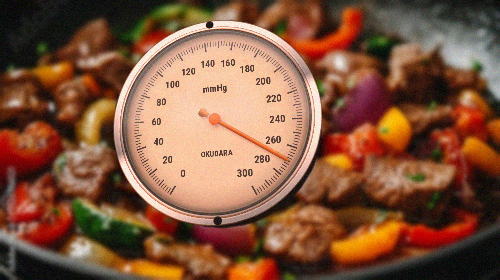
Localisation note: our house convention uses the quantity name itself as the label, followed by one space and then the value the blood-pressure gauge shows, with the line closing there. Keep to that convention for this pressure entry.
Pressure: 270 mmHg
